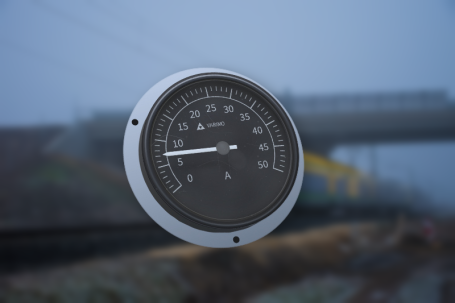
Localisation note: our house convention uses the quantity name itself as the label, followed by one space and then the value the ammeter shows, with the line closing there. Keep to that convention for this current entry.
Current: 7 A
